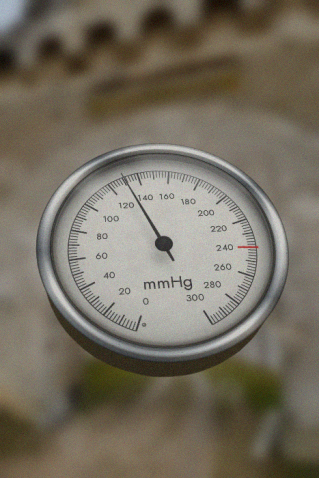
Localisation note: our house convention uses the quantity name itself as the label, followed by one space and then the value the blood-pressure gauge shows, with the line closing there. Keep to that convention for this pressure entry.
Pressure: 130 mmHg
